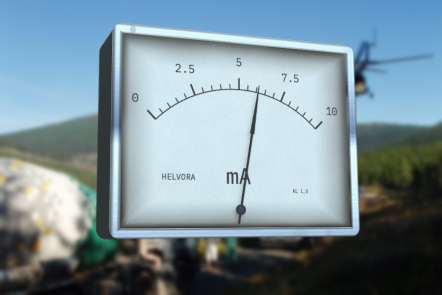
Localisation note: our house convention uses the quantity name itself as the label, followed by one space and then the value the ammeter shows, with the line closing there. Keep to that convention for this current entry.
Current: 6 mA
